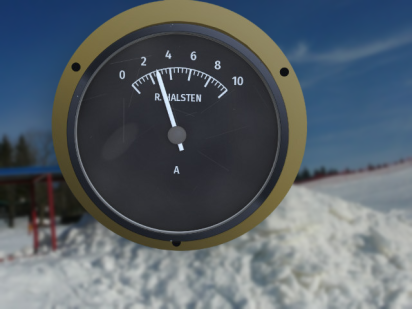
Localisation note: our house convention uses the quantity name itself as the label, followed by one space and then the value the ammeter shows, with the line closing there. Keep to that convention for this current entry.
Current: 2.8 A
